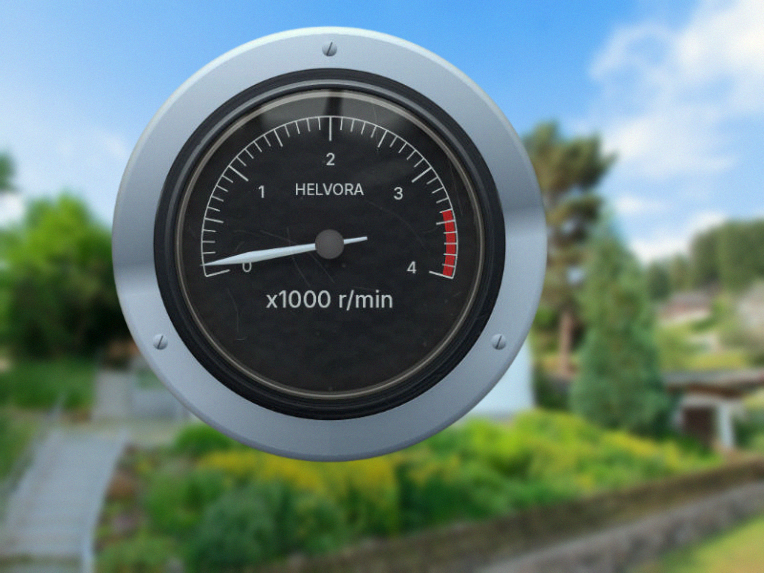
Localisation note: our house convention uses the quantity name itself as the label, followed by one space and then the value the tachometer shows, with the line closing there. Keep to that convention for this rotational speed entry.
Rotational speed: 100 rpm
